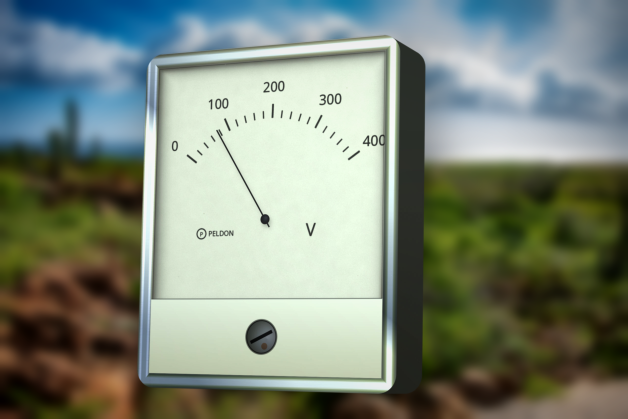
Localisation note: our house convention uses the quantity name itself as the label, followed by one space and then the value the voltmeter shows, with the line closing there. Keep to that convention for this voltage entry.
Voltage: 80 V
